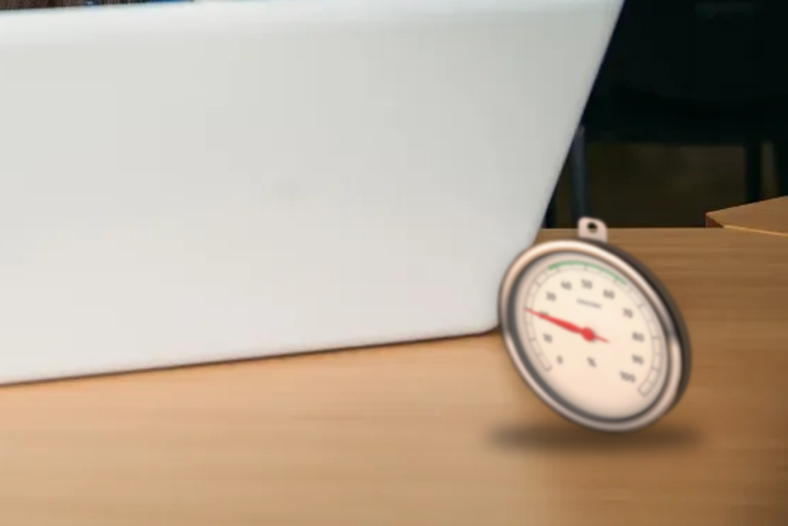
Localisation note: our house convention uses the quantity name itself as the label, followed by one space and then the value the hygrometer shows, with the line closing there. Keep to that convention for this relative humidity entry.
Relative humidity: 20 %
